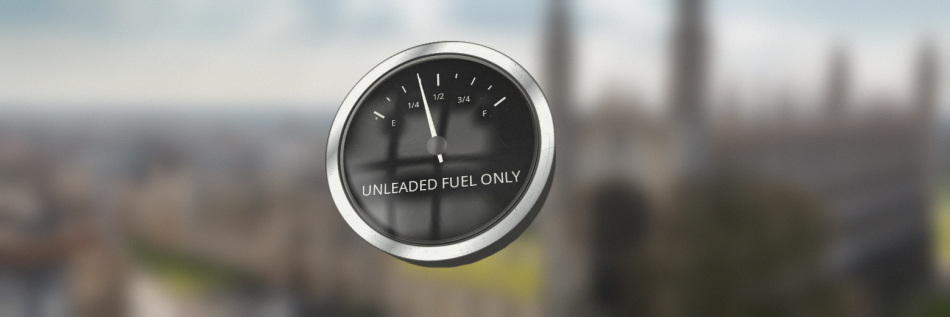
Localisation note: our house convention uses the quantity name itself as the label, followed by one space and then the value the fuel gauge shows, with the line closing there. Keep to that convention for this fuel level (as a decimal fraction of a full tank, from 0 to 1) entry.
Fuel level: 0.375
